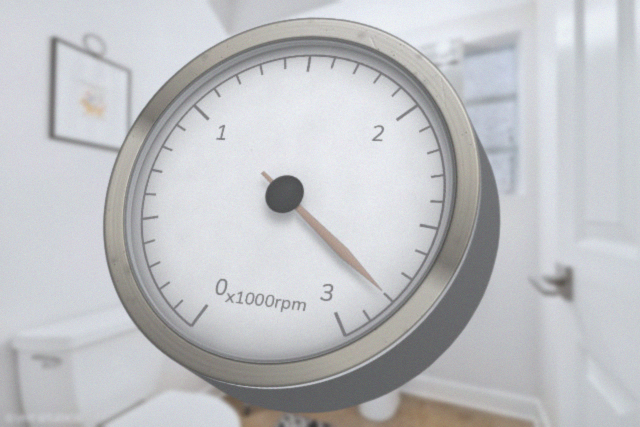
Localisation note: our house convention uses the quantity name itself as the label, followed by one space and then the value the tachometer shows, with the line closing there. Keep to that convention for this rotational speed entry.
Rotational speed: 2800 rpm
